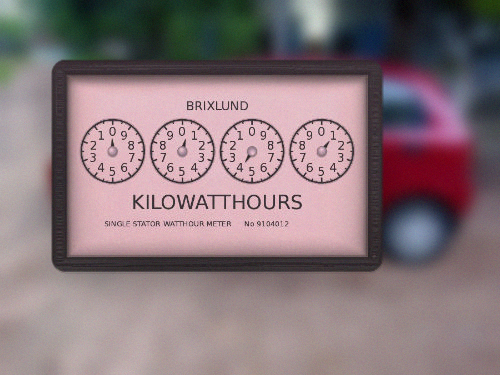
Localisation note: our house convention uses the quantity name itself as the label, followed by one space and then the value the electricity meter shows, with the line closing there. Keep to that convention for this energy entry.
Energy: 41 kWh
